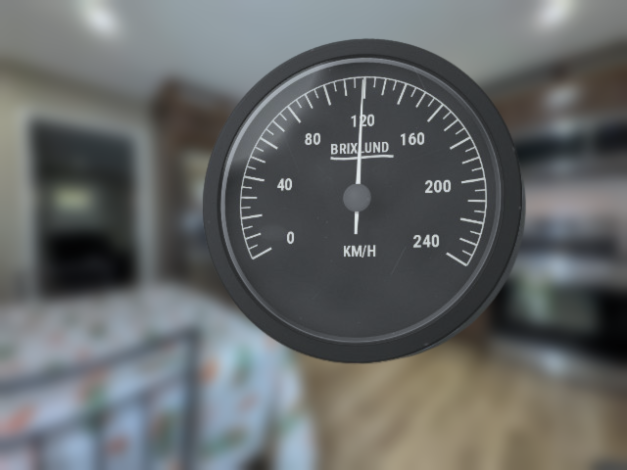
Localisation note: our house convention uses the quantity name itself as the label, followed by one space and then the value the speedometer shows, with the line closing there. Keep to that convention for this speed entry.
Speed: 120 km/h
